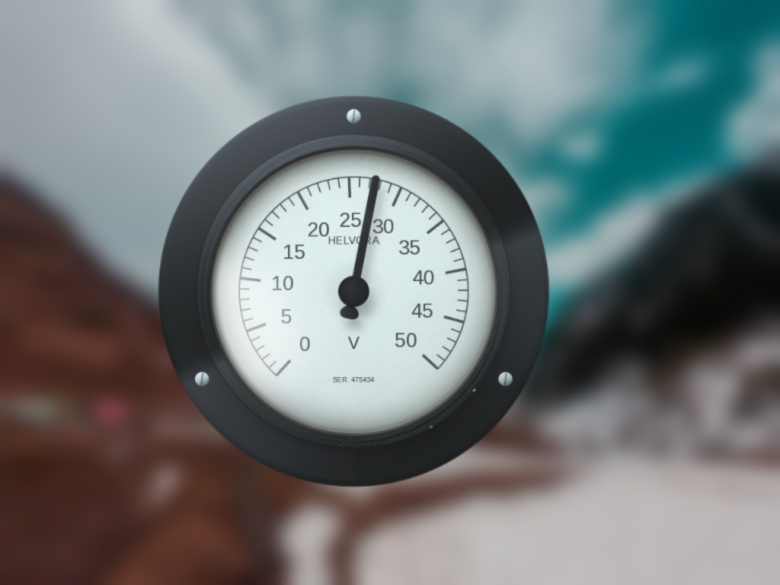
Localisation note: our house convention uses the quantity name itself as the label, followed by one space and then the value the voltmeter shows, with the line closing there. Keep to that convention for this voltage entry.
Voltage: 27.5 V
